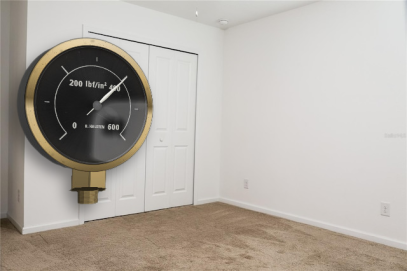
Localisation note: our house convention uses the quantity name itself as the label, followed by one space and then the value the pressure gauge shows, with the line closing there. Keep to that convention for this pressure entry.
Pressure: 400 psi
